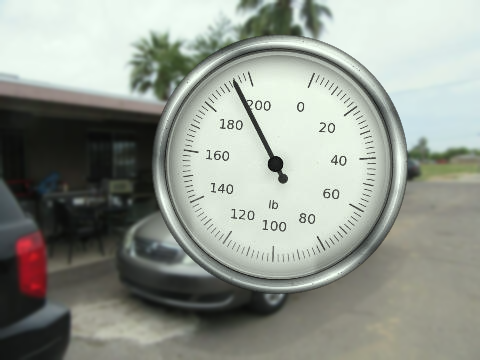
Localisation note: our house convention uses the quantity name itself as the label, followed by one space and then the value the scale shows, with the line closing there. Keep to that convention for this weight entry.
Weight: 194 lb
